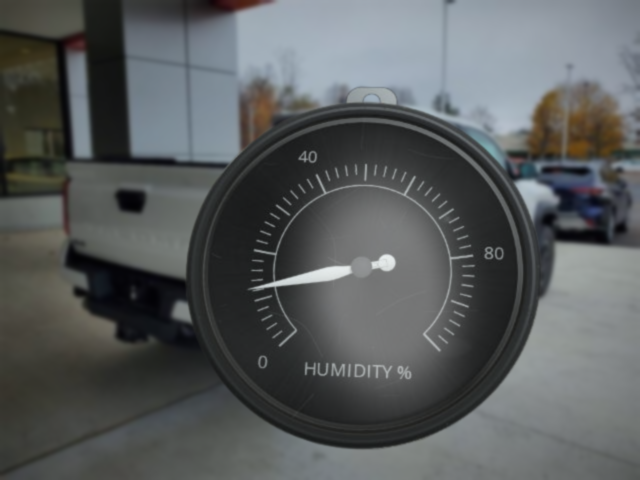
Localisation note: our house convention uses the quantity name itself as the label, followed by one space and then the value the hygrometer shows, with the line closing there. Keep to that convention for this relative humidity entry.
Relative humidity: 12 %
